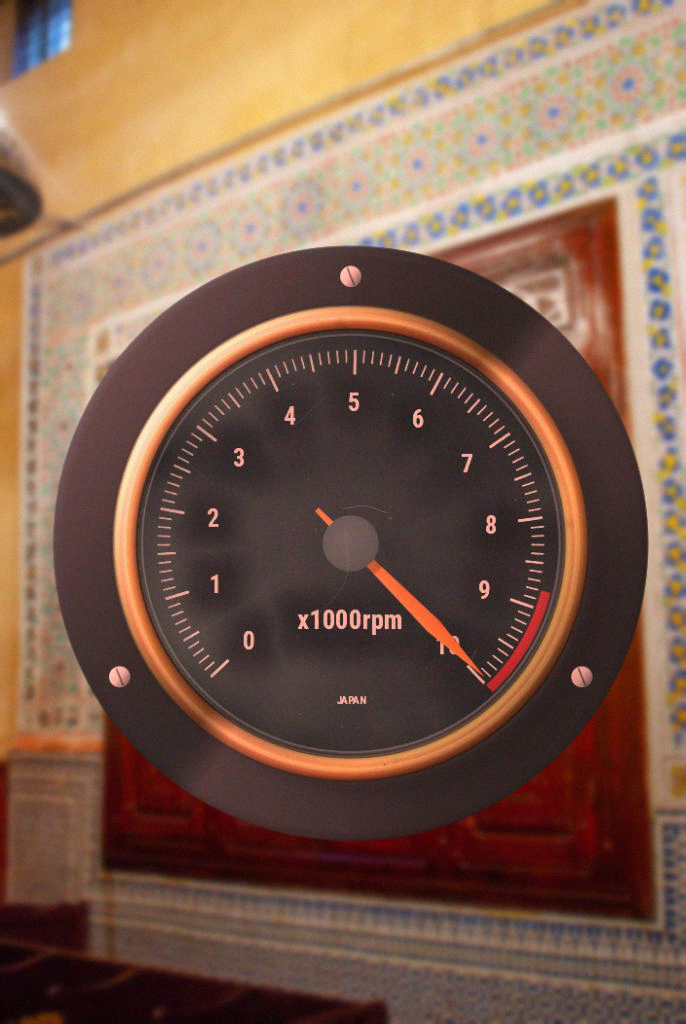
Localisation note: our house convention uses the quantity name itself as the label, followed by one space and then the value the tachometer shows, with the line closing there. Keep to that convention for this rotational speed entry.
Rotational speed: 9950 rpm
